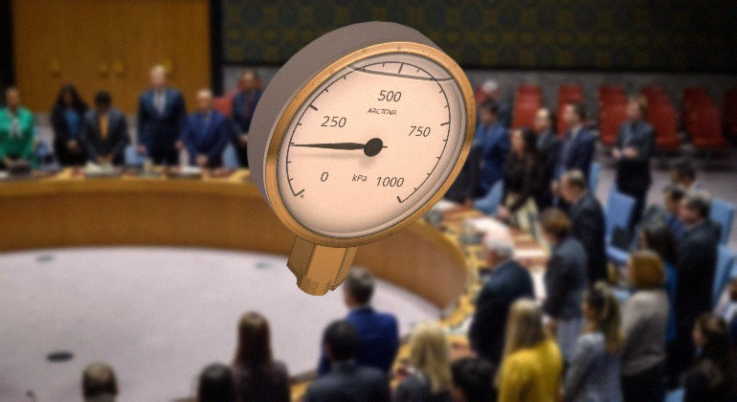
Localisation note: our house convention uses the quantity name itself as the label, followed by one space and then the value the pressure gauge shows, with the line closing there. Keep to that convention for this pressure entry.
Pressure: 150 kPa
